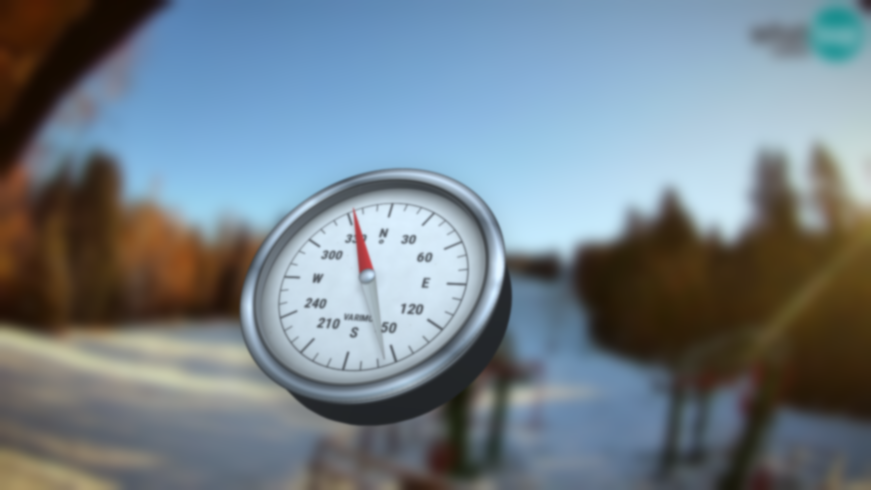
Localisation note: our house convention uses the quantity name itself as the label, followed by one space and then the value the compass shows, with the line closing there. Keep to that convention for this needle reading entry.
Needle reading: 335 °
